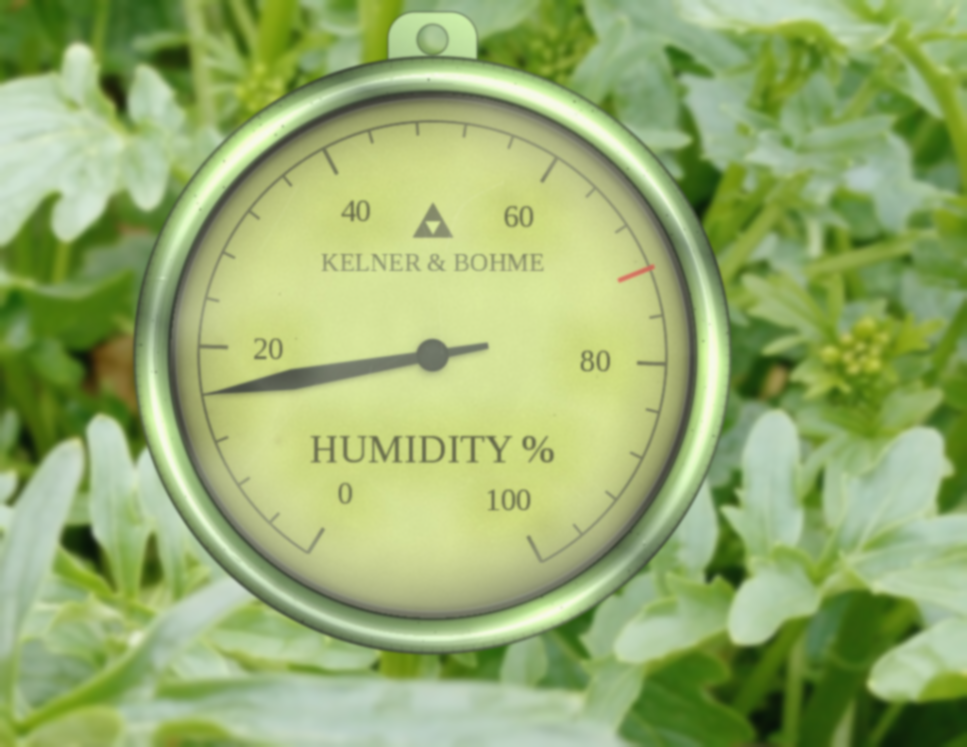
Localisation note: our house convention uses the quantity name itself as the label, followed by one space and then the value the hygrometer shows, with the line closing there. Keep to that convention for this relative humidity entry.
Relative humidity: 16 %
